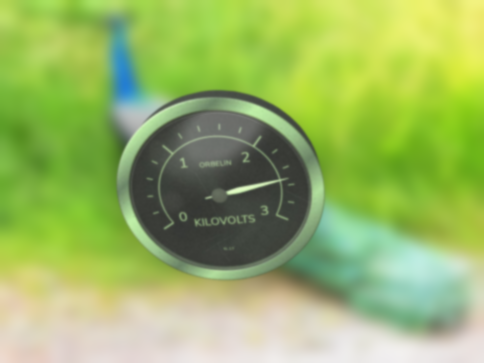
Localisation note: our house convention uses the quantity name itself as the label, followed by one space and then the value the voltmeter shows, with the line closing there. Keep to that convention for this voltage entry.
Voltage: 2.5 kV
